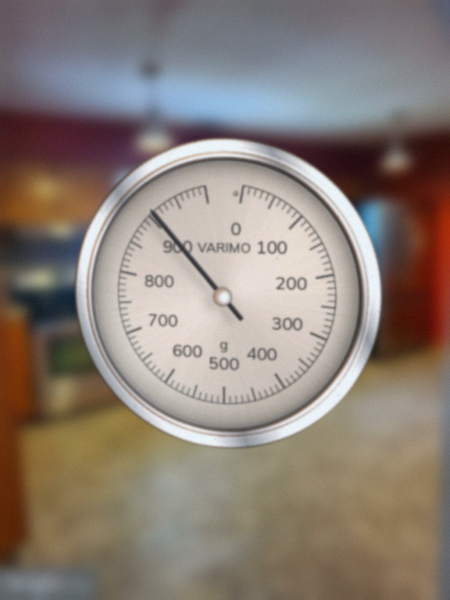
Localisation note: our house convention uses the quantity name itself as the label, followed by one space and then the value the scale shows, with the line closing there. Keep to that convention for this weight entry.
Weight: 910 g
